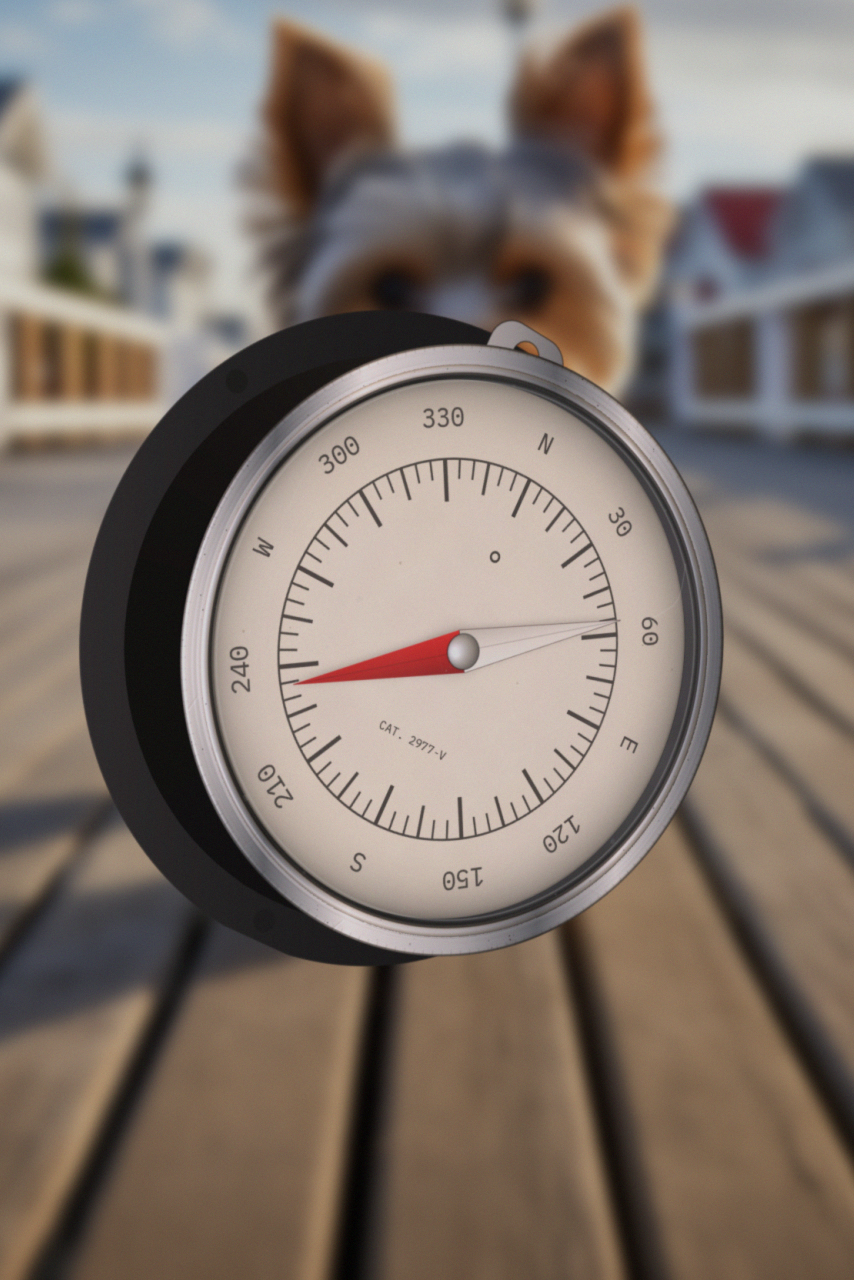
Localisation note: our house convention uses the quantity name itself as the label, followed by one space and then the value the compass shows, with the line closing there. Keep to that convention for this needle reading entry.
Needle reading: 235 °
